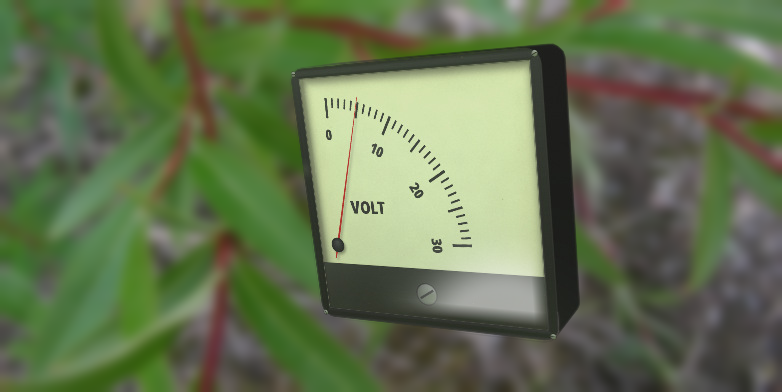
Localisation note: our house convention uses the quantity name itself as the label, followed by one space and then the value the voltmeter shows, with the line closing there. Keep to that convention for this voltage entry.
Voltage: 5 V
